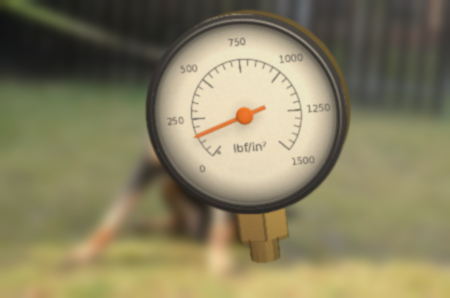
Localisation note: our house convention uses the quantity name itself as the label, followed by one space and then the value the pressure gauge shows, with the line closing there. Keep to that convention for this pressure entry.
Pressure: 150 psi
